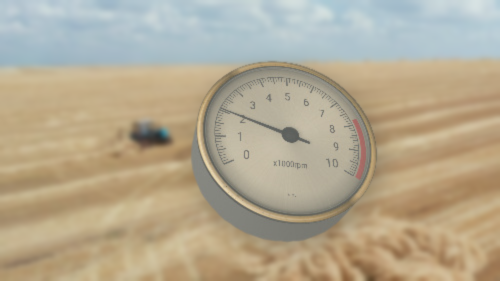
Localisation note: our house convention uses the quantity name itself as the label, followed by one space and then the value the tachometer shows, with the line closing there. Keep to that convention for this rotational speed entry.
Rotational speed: 2000 rpm
